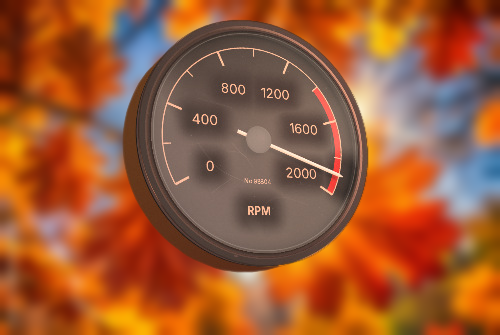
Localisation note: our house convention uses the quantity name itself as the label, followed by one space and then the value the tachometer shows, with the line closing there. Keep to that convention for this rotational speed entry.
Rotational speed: 1900 rpm
